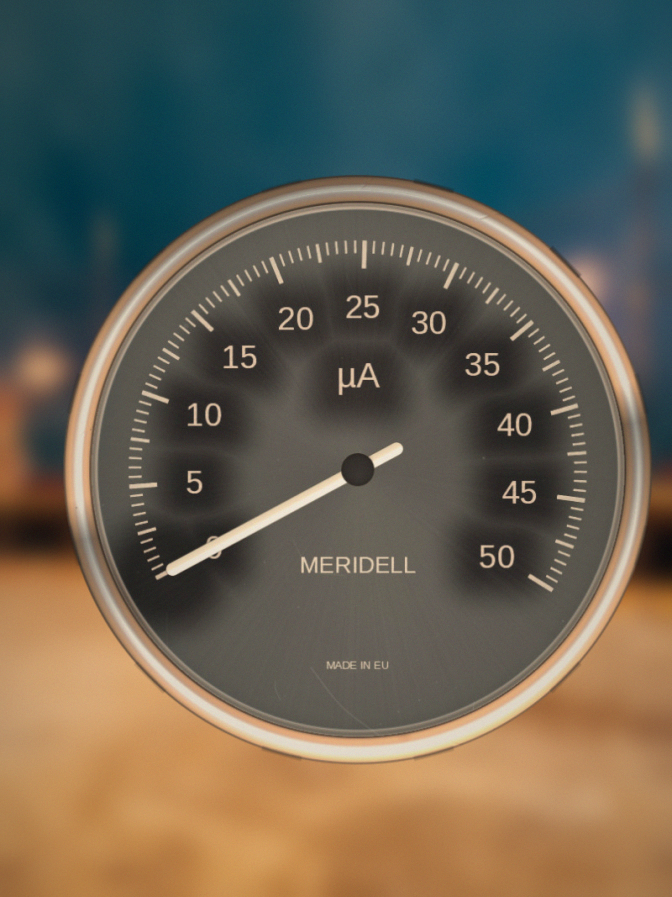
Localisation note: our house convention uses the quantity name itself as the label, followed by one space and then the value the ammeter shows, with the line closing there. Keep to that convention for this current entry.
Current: 0 µA
